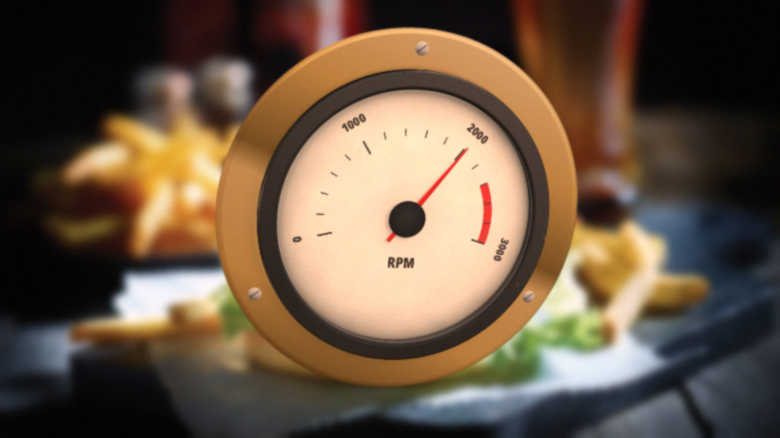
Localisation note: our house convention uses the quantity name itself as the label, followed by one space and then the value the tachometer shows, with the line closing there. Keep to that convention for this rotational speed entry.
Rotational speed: 2000 rpm
